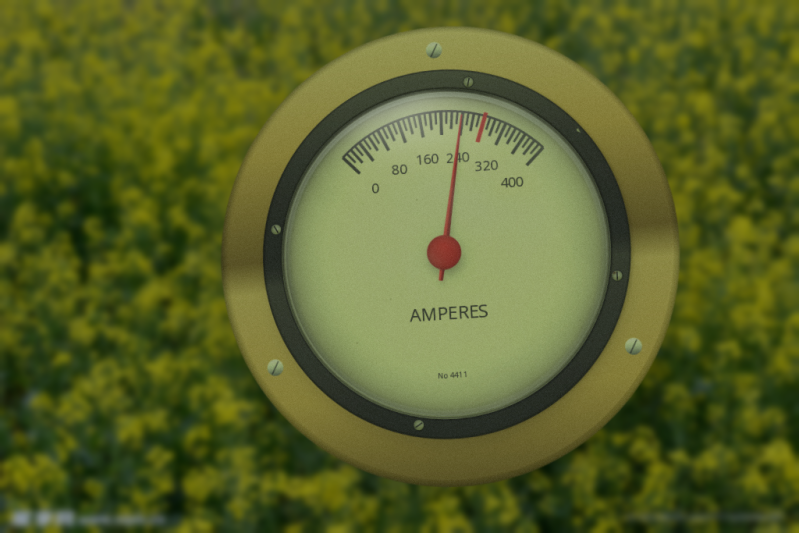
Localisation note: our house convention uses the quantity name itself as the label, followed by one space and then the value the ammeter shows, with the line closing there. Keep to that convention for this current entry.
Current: 240 A
